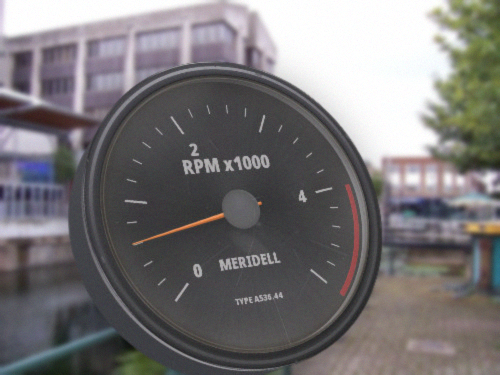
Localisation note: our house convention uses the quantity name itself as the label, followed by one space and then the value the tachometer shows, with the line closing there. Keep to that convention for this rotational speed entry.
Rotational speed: 600 rpm
